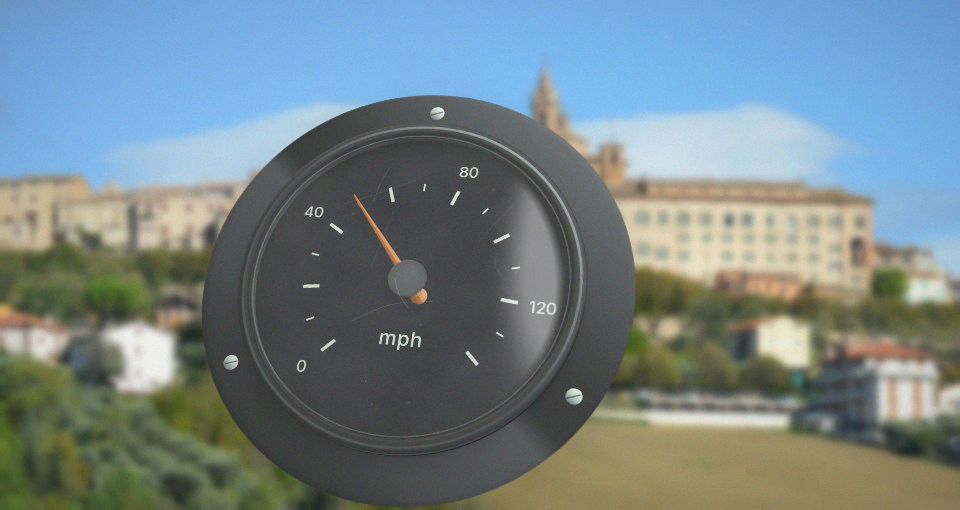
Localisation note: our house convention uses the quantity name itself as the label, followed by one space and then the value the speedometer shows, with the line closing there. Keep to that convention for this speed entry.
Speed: 50 mph
